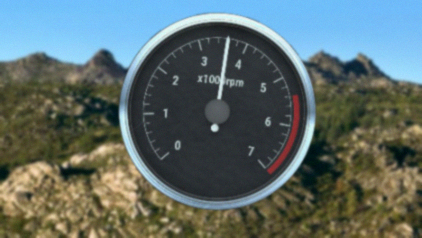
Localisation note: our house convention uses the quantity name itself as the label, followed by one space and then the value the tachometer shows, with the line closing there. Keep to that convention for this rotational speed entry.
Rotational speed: 3600 rpm
